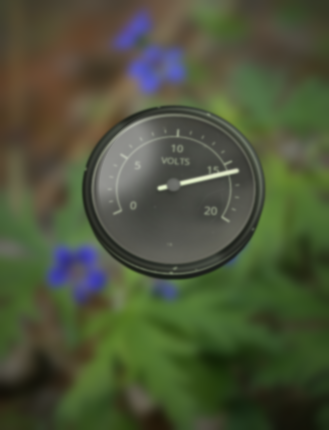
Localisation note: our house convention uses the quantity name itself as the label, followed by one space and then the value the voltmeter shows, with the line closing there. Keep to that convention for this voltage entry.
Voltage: 16 V
